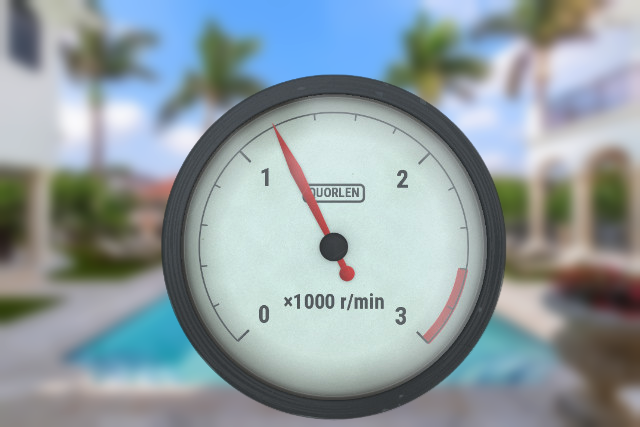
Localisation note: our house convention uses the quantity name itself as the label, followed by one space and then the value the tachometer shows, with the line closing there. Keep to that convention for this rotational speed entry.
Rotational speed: 1200 rpm
